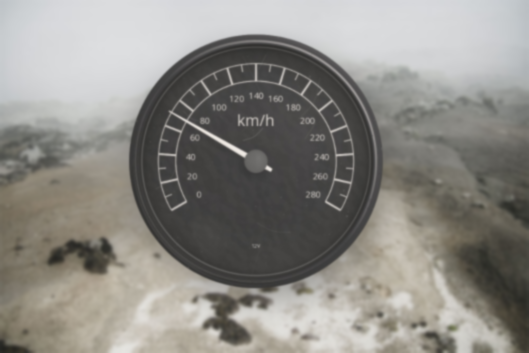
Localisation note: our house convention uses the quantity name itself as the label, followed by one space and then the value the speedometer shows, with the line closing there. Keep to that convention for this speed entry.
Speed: 70 km/h
